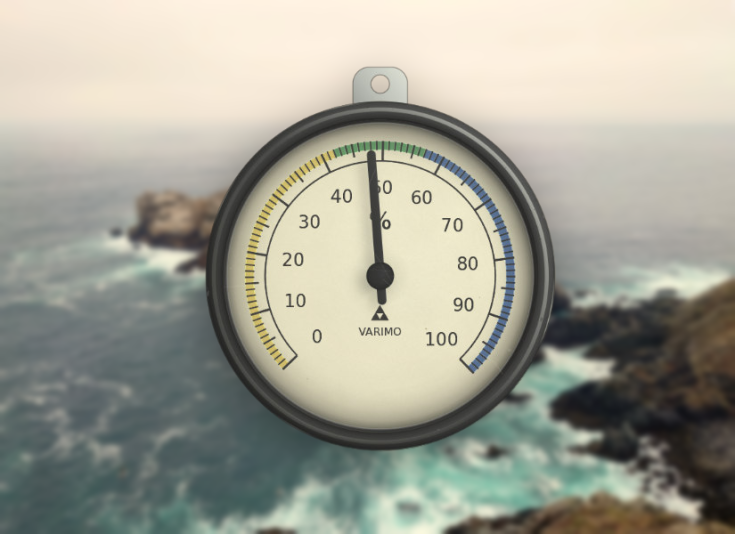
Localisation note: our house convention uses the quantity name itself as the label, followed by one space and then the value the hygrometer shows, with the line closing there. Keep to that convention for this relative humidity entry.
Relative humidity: 48 %
